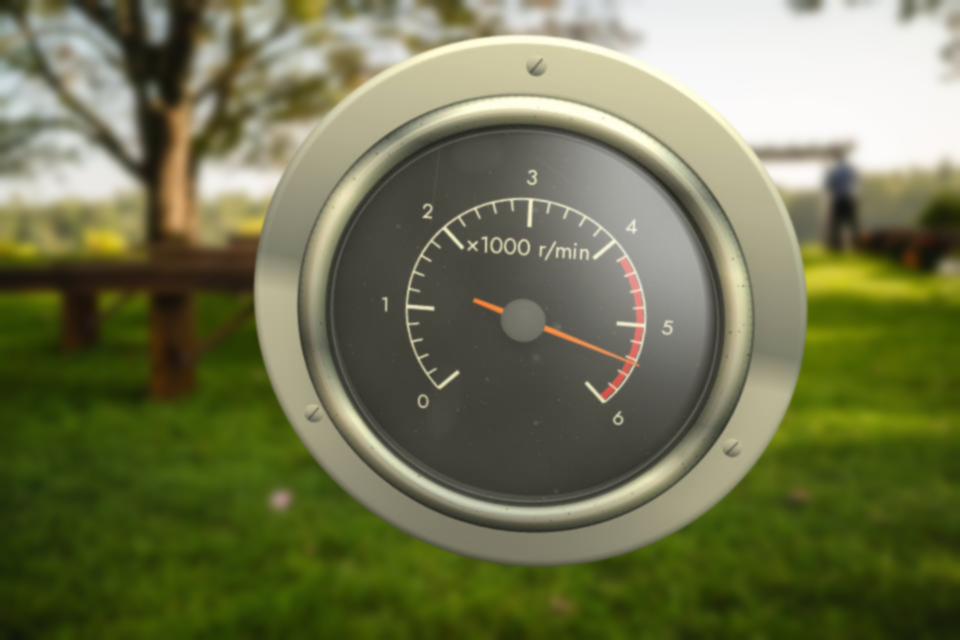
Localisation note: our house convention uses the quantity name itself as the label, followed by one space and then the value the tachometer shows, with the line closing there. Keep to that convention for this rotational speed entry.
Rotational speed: 5400 rpm
